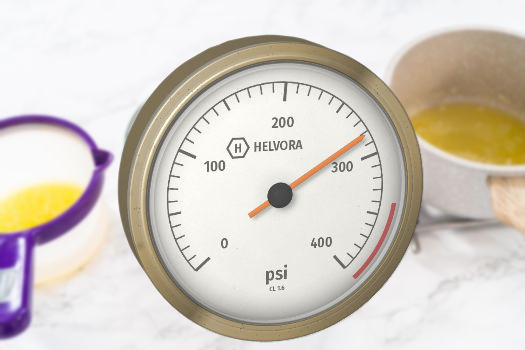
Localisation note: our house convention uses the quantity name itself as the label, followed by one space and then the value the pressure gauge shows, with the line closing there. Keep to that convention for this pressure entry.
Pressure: 280 psi
